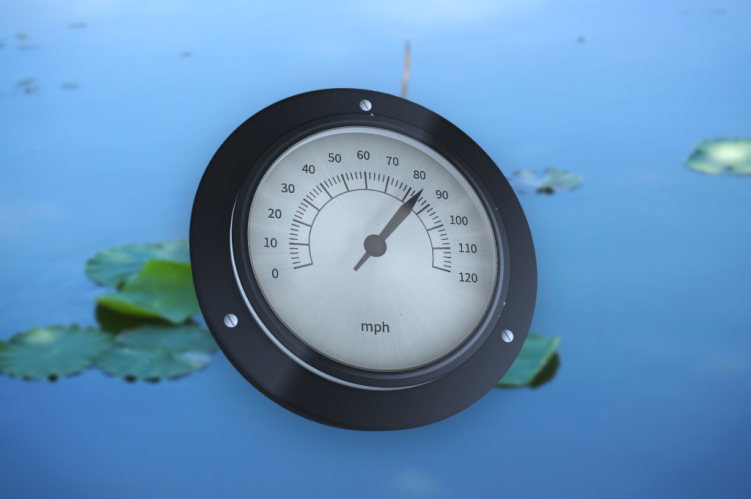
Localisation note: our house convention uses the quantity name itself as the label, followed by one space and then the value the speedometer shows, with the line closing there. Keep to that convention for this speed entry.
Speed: 84 mph
